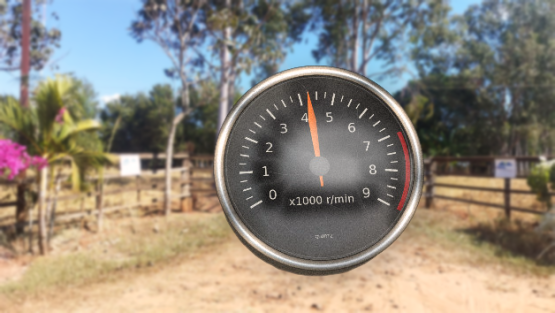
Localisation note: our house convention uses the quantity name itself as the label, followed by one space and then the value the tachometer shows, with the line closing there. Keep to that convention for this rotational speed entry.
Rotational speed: 4250 rpm
